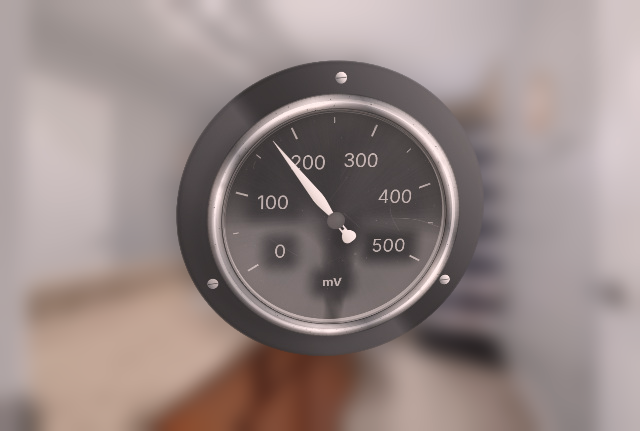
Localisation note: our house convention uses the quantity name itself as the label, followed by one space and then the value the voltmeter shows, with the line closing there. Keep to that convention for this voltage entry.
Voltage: 175 mV
